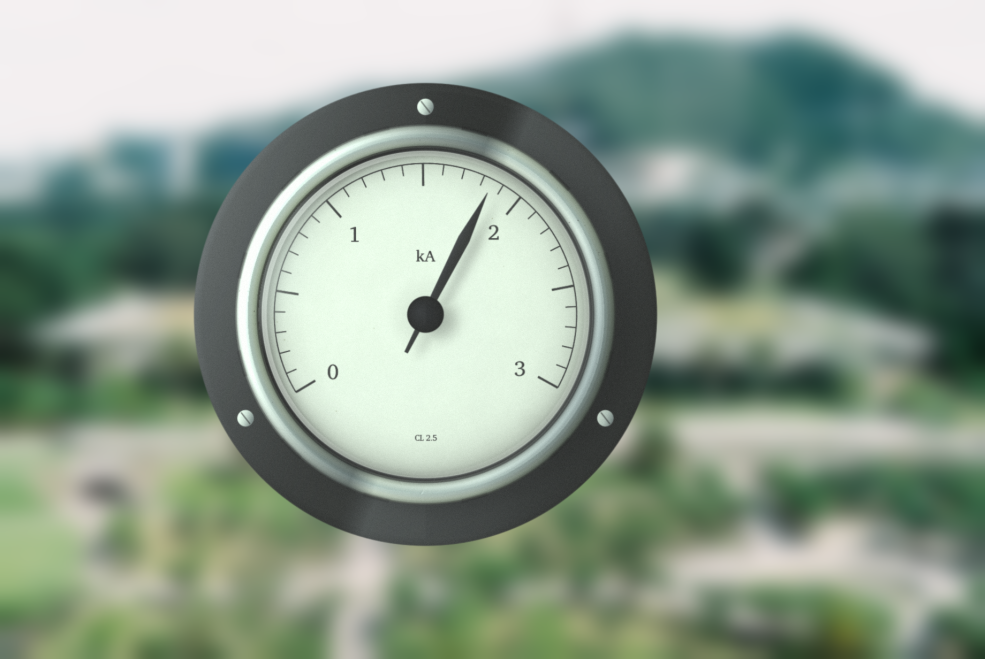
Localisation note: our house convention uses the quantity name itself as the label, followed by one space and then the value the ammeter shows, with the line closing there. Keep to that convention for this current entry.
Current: 1.85 kA
